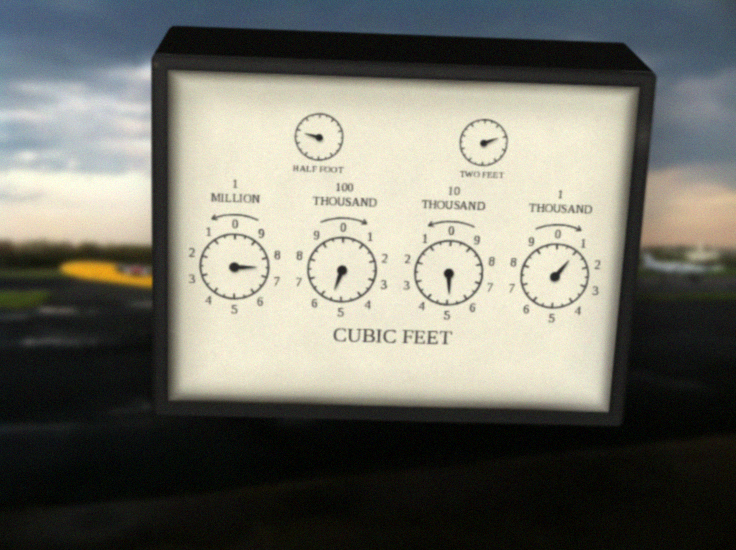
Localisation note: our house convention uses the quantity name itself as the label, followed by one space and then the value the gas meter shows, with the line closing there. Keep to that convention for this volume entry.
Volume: 755100 ft³
